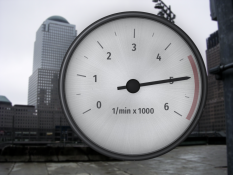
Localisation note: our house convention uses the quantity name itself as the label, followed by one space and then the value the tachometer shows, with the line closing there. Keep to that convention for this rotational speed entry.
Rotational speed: 5000 rpm
